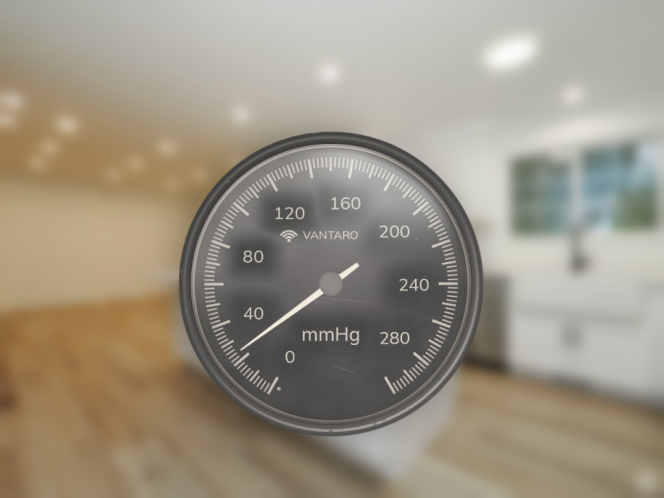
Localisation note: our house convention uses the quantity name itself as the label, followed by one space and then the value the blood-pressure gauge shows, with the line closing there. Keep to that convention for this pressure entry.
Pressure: 24 mmHg
